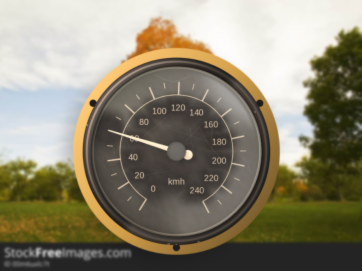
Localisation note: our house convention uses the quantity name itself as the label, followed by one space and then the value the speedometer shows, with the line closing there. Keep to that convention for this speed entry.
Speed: 60 km/h
